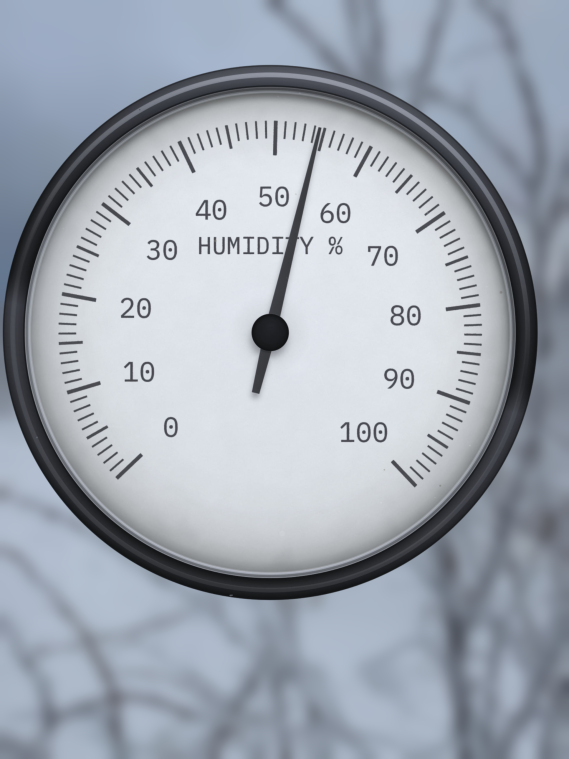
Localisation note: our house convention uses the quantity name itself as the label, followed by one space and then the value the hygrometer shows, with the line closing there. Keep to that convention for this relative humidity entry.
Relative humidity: 54.5 %
